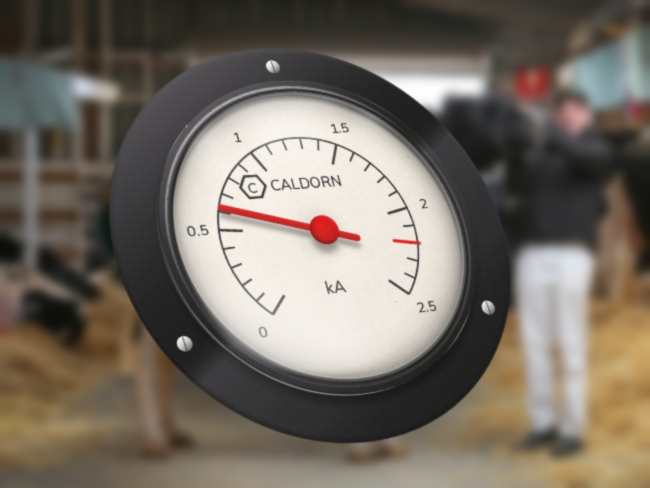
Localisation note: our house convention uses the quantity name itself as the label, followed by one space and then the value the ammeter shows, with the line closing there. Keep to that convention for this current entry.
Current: 0.6 kA
